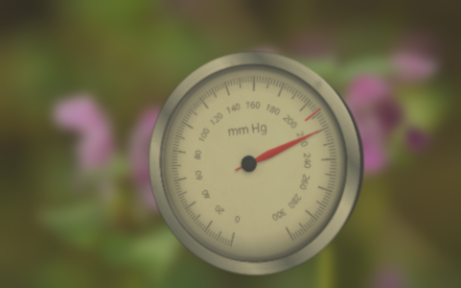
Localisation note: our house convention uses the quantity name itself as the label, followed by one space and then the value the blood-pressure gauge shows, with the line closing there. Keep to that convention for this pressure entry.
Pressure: 220 mmHg
